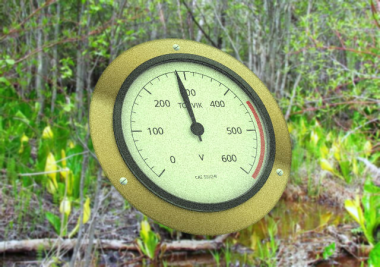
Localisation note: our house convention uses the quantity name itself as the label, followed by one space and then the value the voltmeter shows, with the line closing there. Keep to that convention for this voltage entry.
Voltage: 280 V
